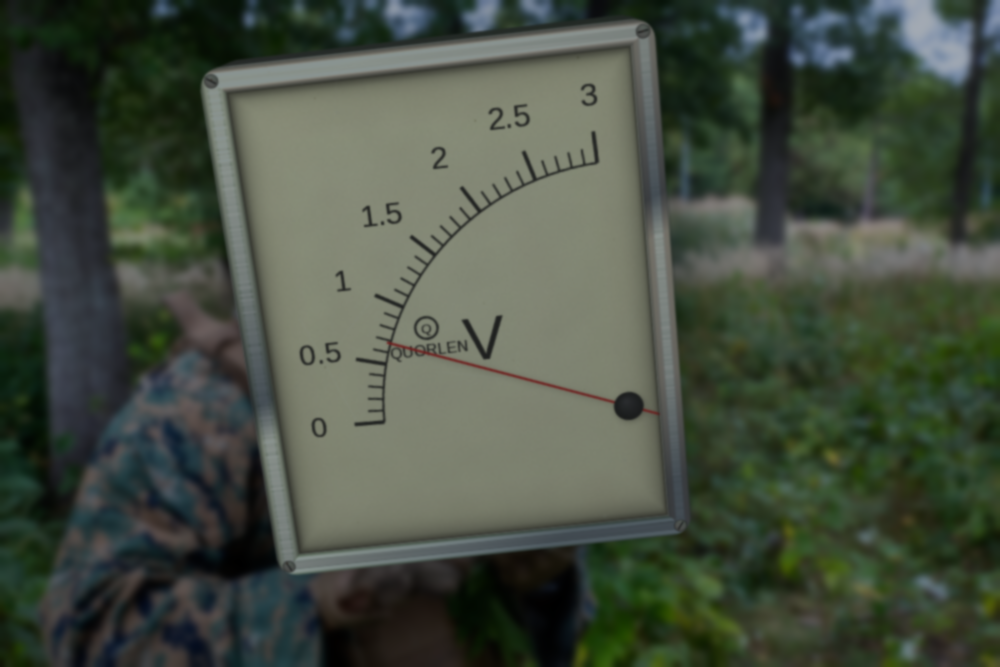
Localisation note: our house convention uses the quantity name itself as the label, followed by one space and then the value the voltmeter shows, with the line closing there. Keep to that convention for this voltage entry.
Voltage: 0.7 V
